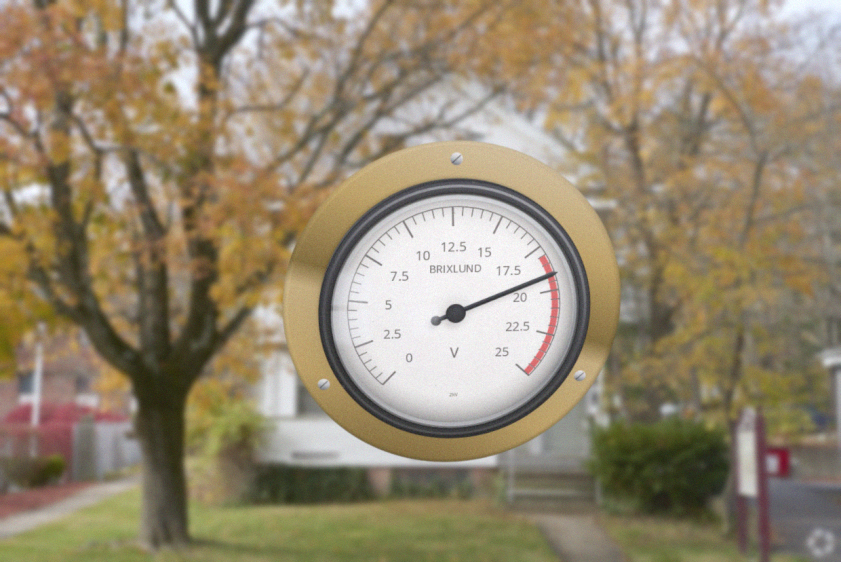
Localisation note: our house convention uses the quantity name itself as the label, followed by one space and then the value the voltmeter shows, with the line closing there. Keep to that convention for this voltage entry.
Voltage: 19 V
